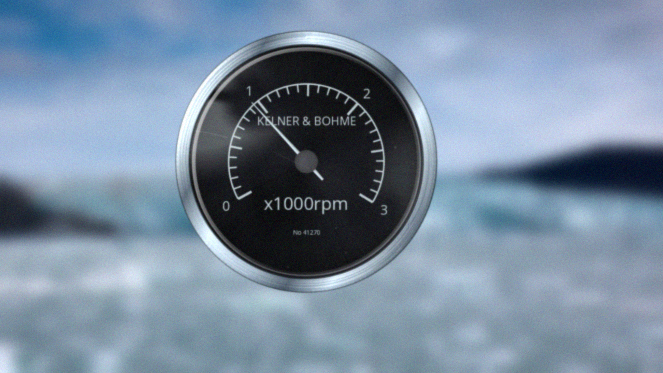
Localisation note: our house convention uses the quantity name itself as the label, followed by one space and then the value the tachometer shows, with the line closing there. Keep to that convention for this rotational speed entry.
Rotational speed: 950 rpm
